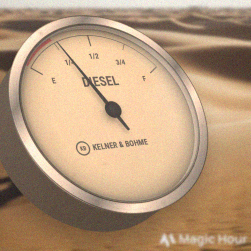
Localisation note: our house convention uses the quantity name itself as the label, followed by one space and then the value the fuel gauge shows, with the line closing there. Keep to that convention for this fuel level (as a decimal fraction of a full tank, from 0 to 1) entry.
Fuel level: 0.25
